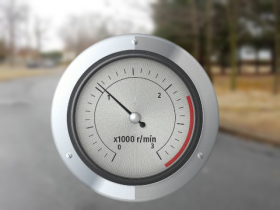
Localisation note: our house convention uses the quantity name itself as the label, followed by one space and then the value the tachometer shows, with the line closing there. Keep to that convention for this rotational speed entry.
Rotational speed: 1050 rpm
